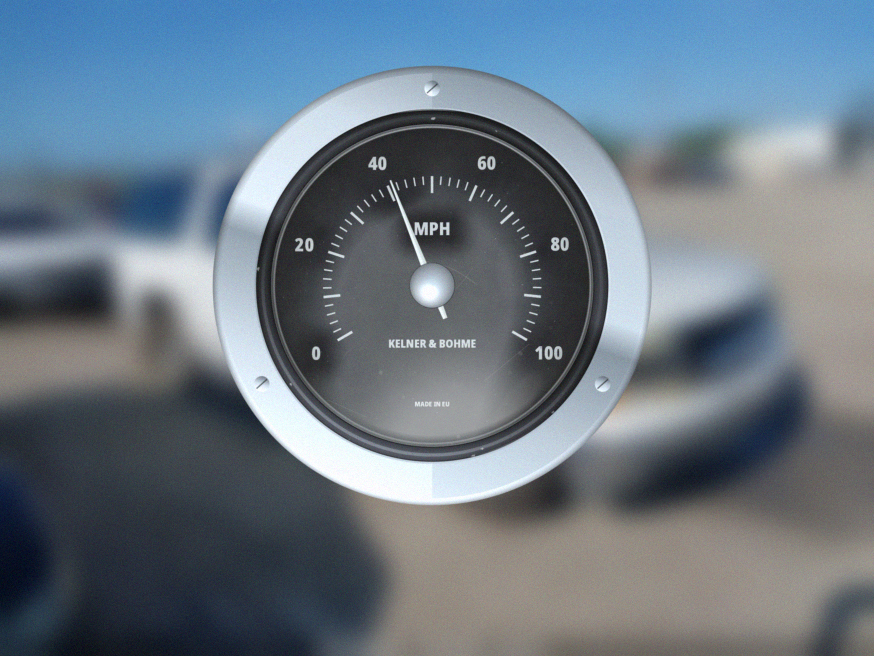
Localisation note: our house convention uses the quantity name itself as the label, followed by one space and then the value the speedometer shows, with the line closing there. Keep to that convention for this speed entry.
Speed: 41 mph
